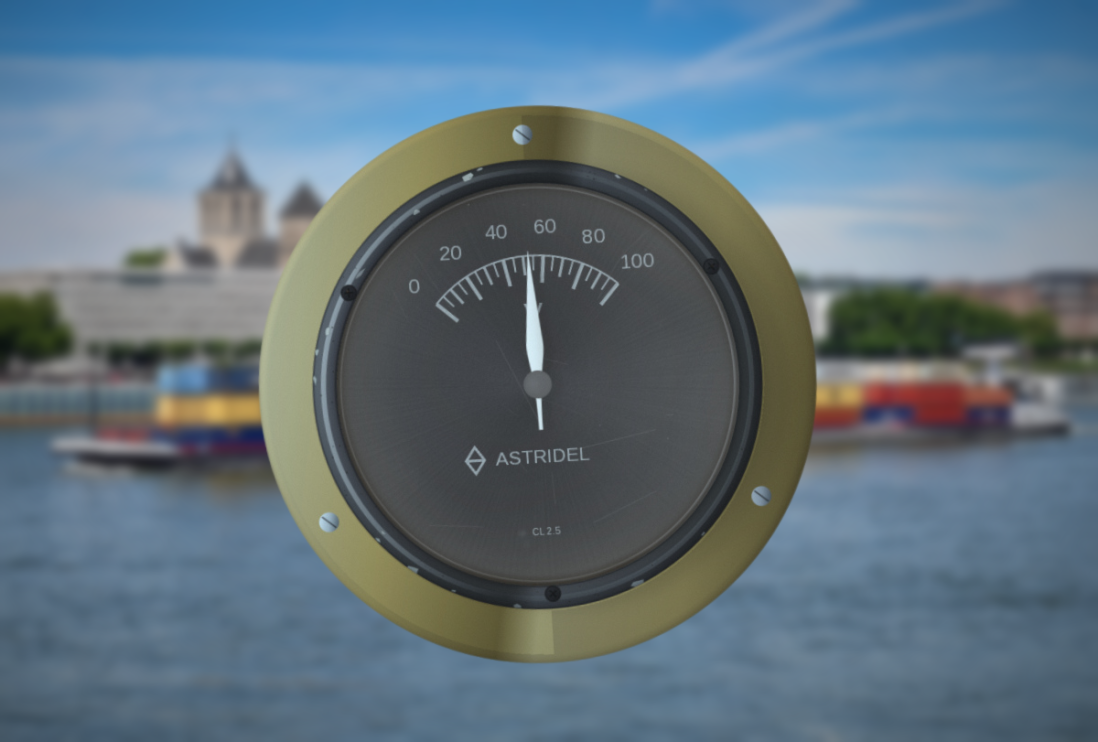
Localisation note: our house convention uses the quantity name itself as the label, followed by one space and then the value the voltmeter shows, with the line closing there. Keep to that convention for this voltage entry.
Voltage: 52.5 V
